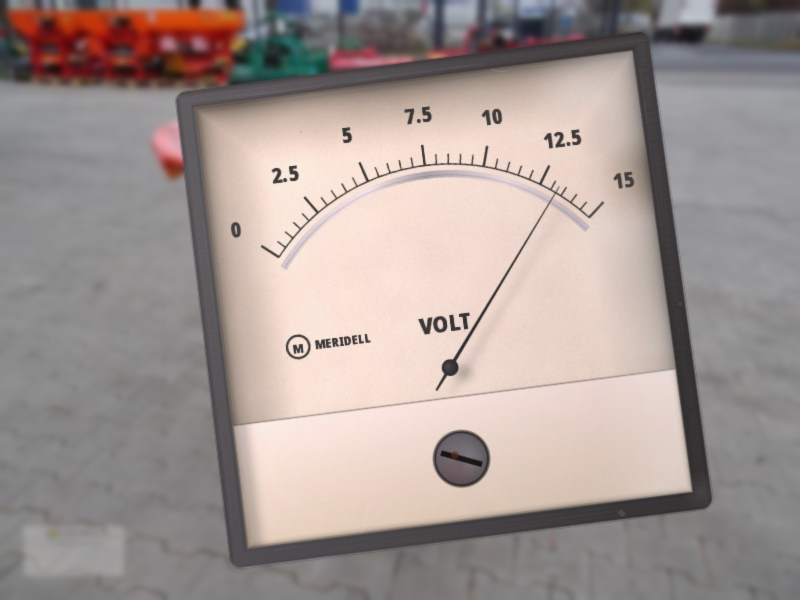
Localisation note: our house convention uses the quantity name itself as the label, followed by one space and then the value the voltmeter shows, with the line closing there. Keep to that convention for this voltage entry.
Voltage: 13.25 V
